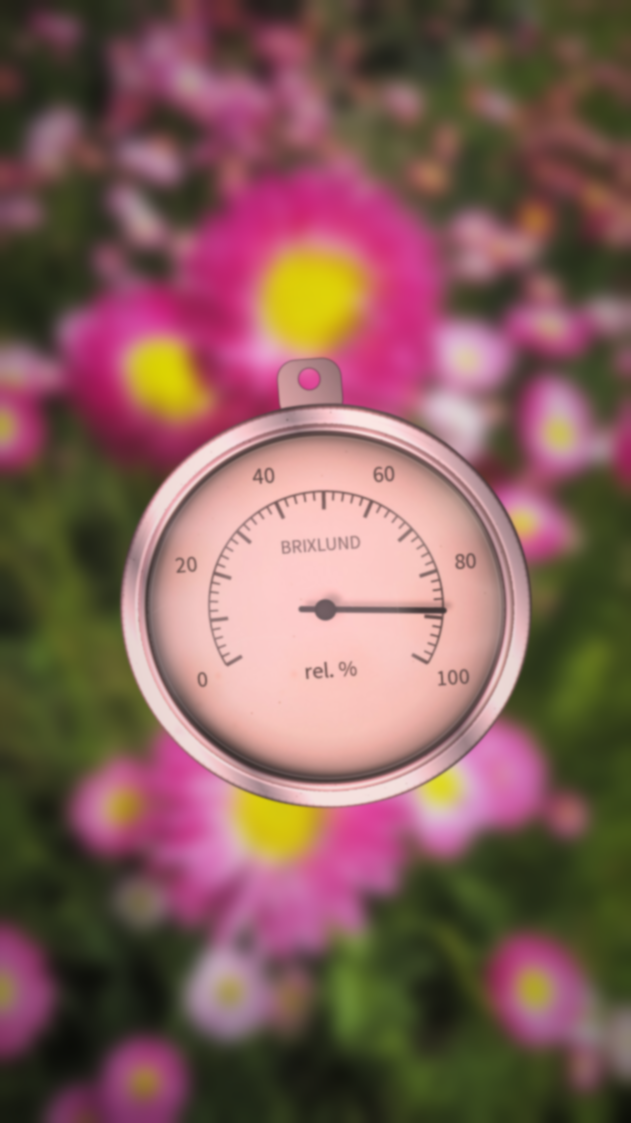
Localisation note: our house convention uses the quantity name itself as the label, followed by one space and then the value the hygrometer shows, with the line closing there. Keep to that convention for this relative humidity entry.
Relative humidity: 88 %
